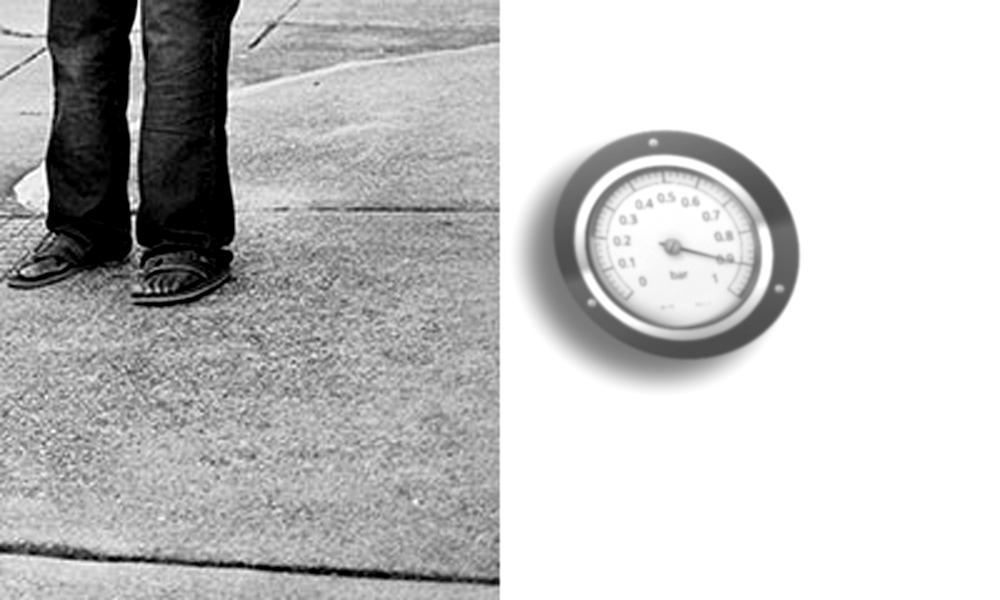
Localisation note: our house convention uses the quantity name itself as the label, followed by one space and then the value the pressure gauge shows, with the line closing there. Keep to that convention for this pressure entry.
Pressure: 0.9 bar
